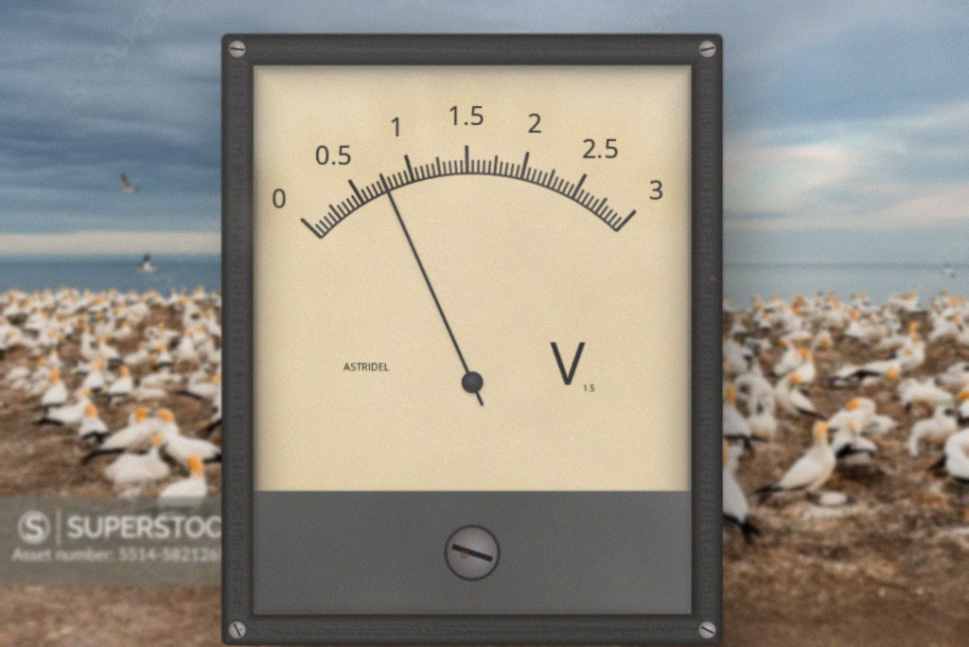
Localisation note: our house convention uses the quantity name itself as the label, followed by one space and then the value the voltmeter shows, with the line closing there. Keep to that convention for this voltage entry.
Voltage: 0.75 V
